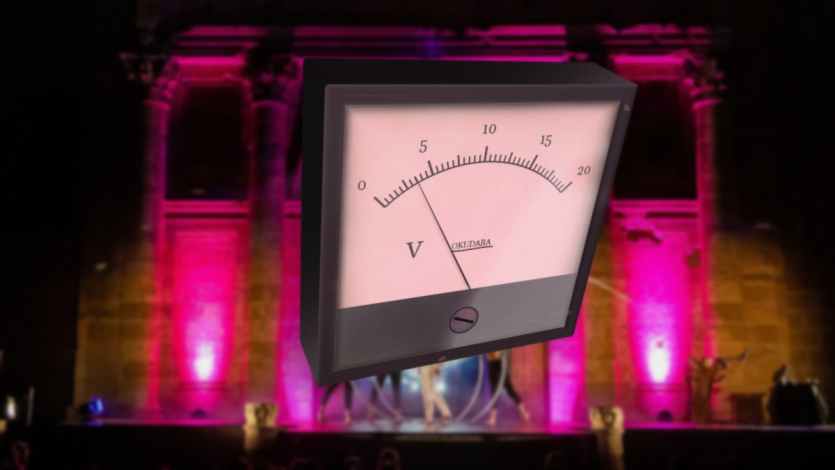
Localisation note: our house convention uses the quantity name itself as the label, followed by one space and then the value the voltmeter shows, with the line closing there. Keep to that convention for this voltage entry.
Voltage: 3.5 V
